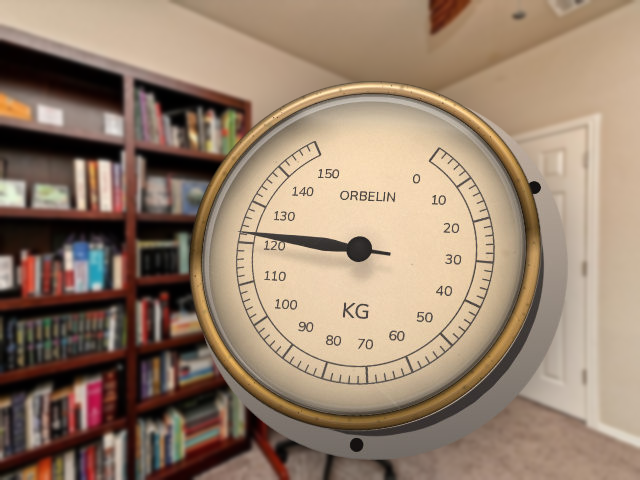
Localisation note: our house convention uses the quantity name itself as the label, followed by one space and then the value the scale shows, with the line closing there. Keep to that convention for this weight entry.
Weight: 122 kg
